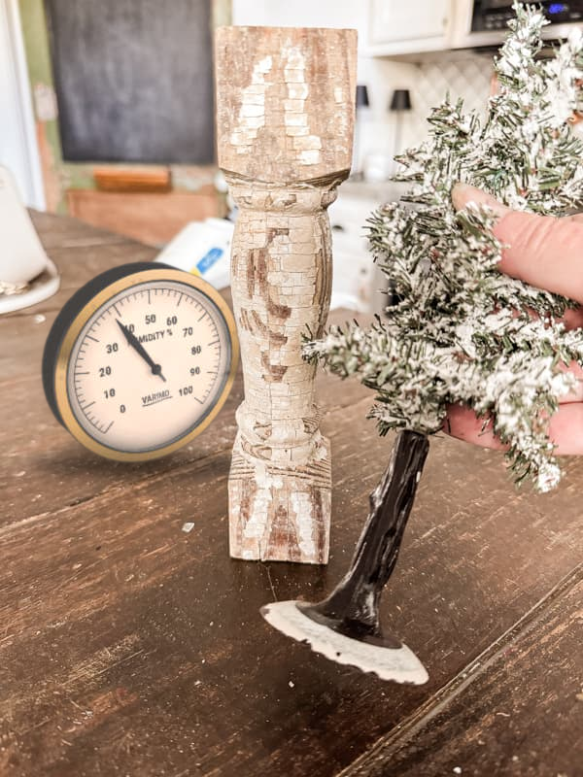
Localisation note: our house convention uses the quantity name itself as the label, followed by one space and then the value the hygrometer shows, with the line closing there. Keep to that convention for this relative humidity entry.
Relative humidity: 38 %
